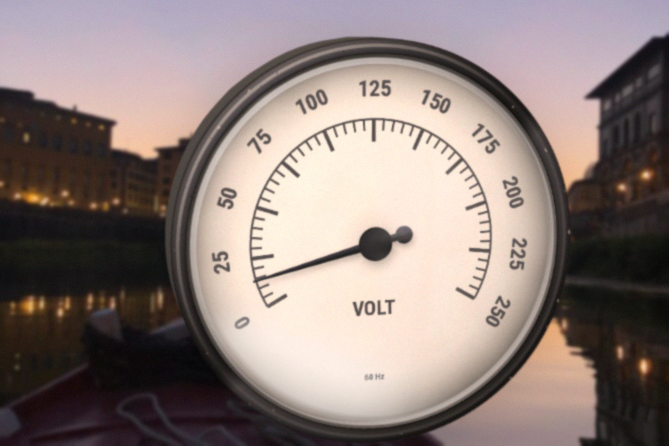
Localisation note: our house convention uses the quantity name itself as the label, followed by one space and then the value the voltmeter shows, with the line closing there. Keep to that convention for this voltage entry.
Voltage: 15 V
